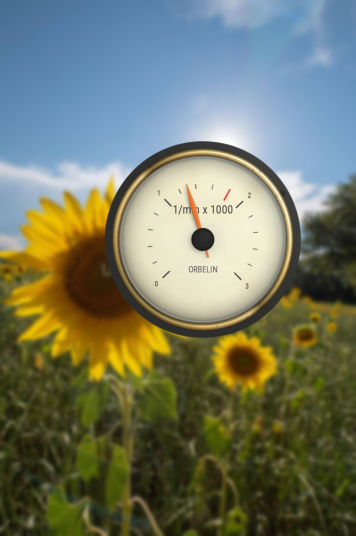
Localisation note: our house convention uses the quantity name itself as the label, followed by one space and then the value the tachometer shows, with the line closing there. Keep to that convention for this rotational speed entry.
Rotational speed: 1300 rpm
